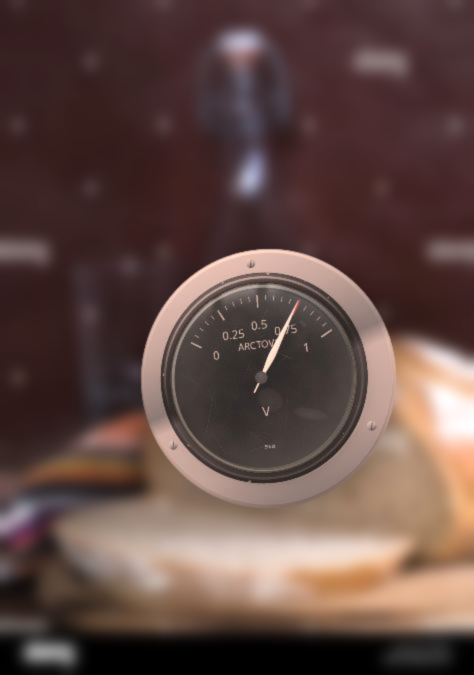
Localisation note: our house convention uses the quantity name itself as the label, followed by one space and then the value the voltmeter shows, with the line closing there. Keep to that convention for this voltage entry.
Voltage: 0.75 V
